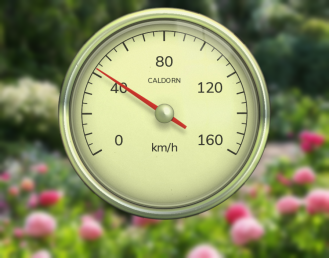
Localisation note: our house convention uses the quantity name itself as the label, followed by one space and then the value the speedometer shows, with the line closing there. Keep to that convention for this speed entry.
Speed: 42.5 km/h
